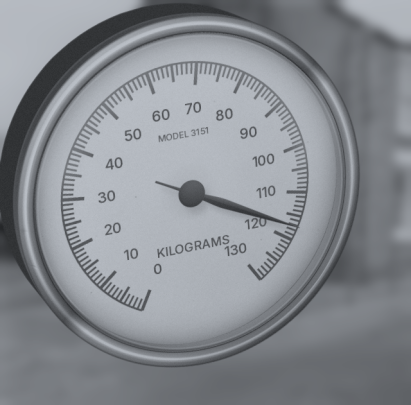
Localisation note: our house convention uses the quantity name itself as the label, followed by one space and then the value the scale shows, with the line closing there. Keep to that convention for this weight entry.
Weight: 117 kg
